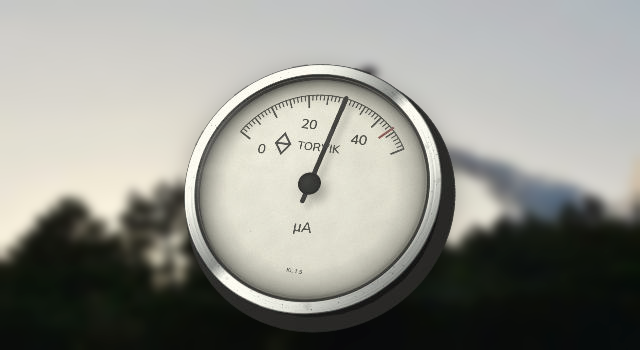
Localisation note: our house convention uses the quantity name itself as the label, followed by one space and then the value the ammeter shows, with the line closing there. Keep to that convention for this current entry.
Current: 30 µA
